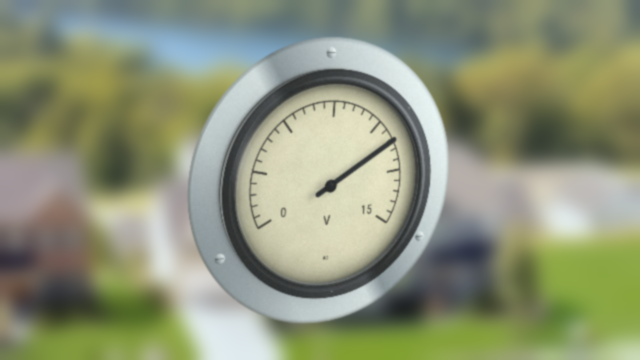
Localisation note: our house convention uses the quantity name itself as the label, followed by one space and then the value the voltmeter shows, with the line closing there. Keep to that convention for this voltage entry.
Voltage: 11 V
